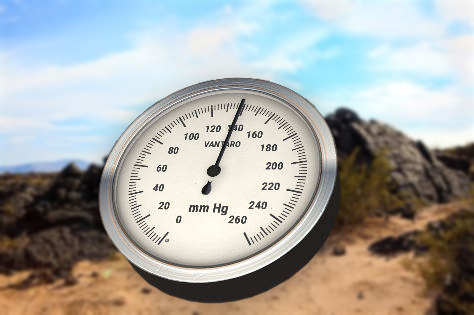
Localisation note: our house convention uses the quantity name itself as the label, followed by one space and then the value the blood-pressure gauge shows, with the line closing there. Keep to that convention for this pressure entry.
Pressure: 140 mmHg
